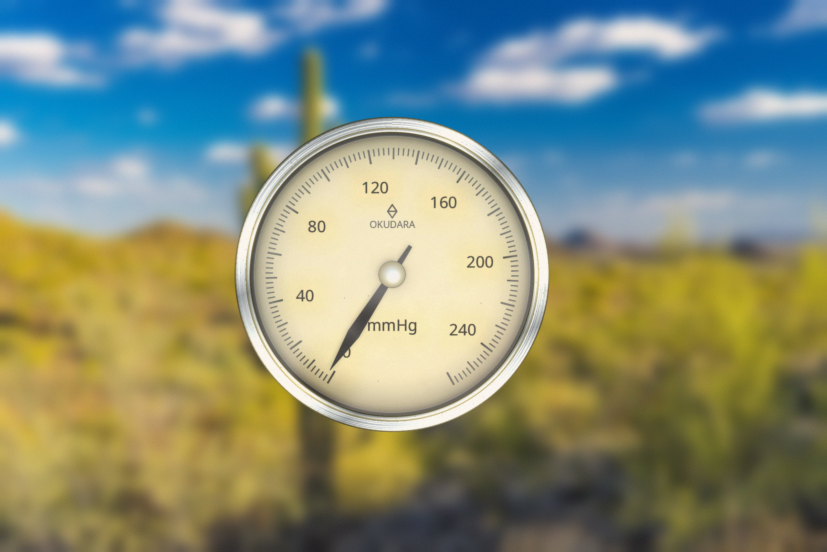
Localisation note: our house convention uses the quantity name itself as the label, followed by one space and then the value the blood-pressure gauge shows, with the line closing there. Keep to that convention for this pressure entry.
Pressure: 2 mmHg
